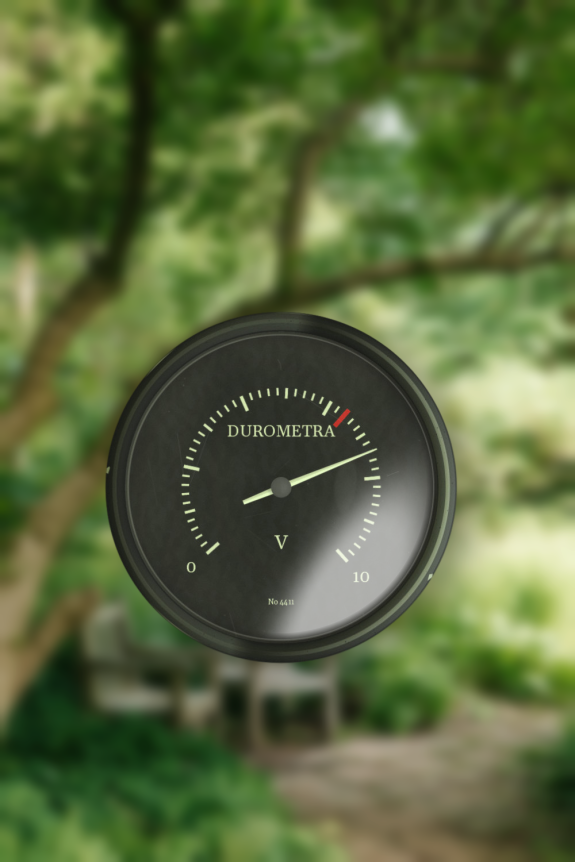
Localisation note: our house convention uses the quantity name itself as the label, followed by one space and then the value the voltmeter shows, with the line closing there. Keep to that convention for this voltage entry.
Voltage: 7.4 V
